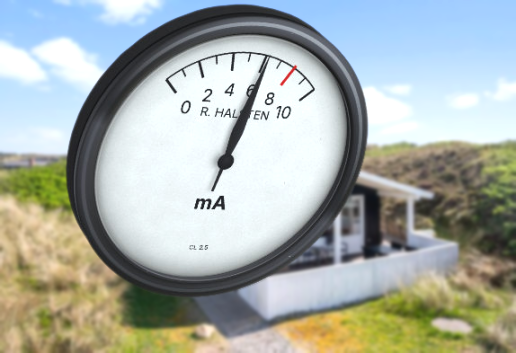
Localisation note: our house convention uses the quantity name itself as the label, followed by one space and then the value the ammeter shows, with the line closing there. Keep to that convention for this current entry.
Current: 6 mA
